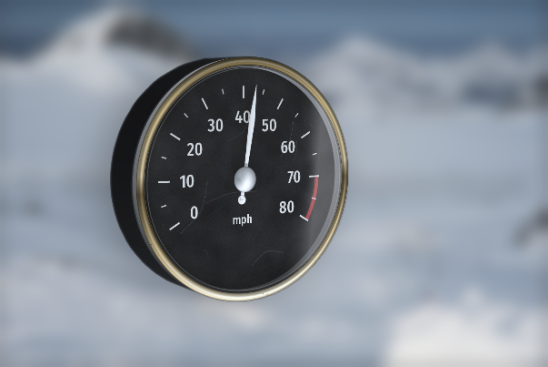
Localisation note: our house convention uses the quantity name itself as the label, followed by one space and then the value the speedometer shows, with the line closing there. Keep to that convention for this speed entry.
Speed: 42.5 mph
